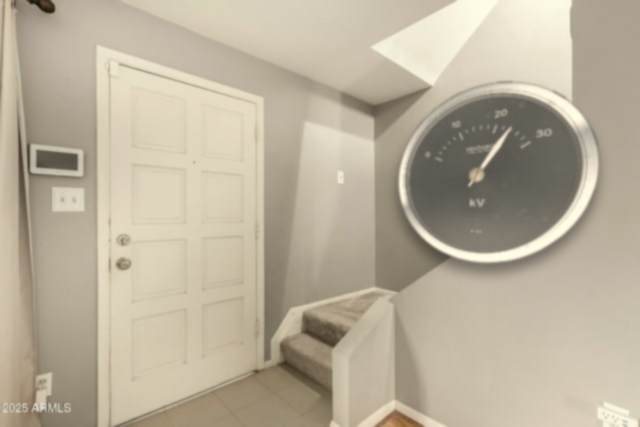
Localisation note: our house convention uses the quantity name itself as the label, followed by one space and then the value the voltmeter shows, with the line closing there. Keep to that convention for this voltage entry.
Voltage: 24 kV
